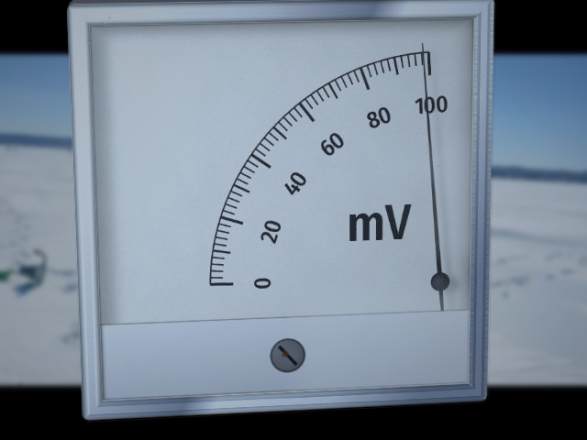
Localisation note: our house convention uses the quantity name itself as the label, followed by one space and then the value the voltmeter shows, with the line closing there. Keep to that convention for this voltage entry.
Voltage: 98 mV
